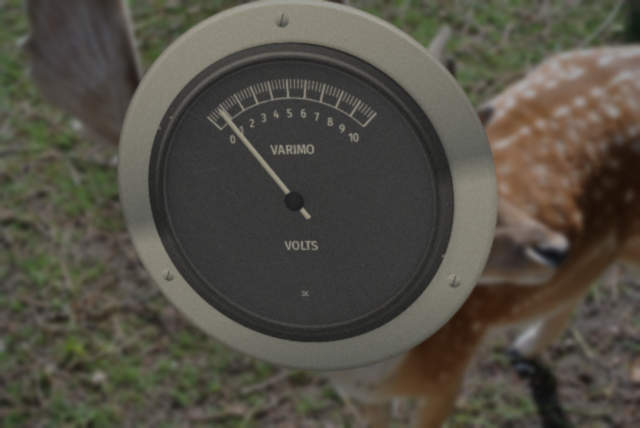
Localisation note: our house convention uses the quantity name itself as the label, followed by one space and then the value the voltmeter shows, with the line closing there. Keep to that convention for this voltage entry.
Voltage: 1 V
